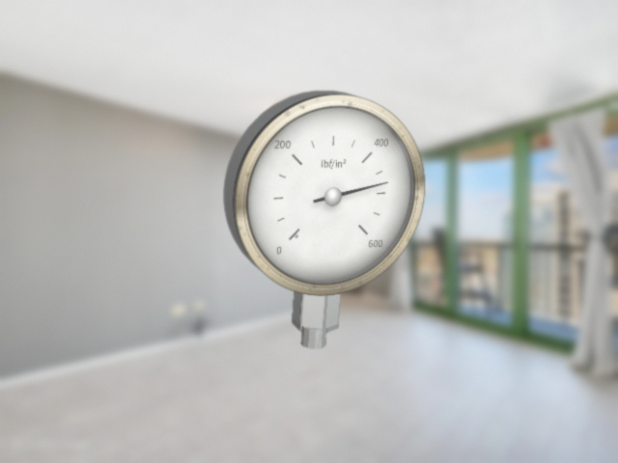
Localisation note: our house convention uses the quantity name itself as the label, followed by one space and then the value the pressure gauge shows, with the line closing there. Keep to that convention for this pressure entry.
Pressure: 475 psi
